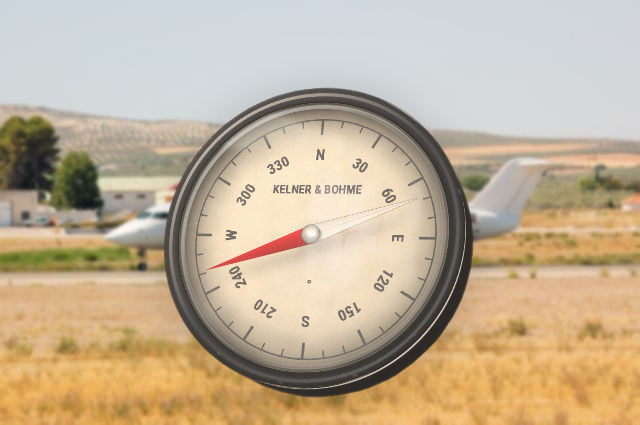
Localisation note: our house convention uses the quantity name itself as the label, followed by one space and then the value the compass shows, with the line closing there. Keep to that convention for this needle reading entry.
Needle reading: 250 °
